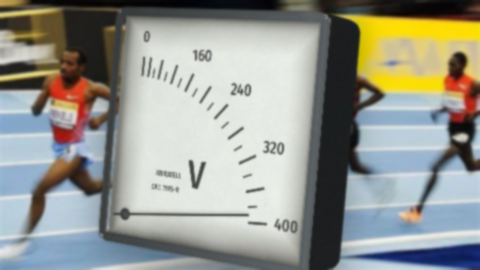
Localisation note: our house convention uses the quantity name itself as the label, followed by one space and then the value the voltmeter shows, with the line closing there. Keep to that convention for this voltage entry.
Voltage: 390 V
